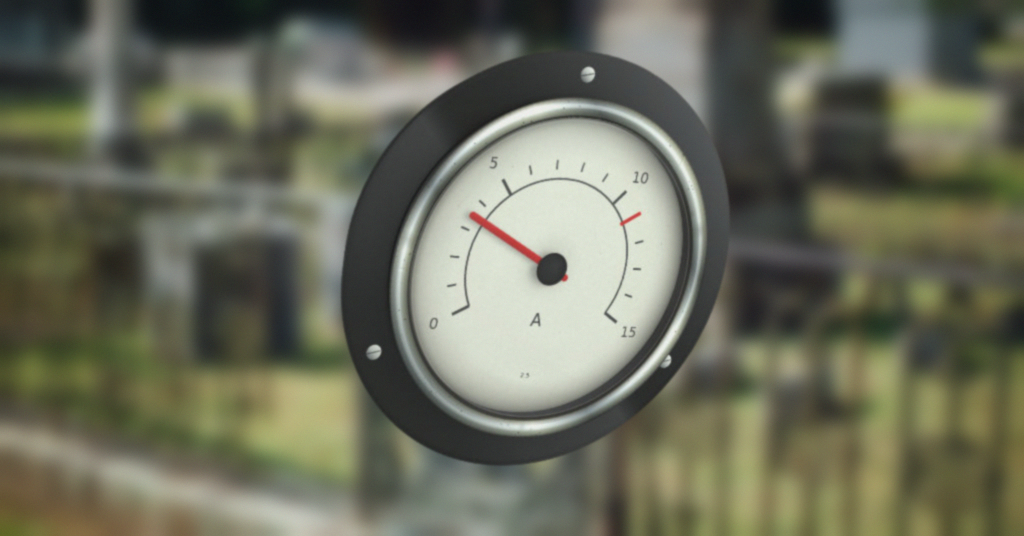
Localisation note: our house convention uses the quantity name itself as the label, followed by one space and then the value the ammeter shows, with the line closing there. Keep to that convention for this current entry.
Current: 3.5 A
